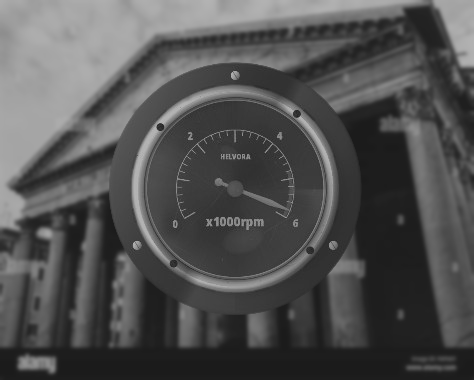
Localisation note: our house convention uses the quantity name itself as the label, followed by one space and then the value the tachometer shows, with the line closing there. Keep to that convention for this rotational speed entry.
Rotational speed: 5800 rpm
